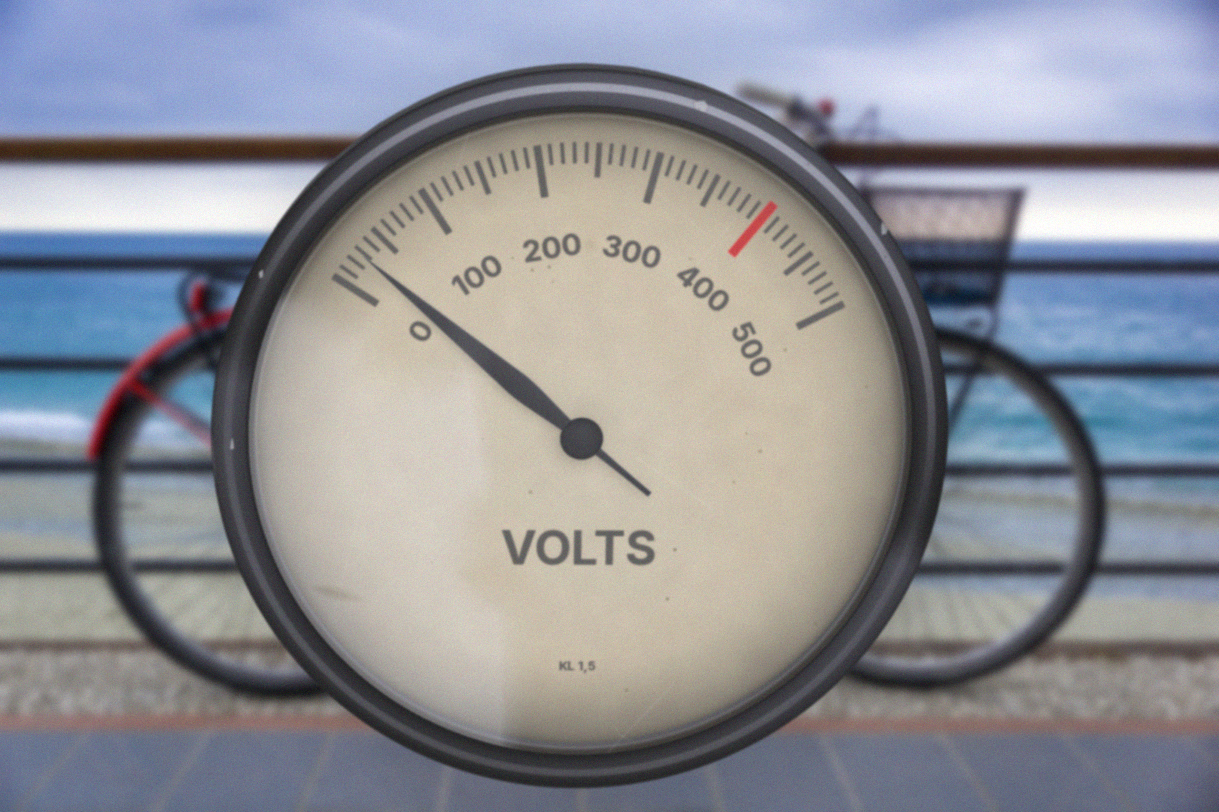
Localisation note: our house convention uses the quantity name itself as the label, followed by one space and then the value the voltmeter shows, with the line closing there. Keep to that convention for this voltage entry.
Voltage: 30 V
